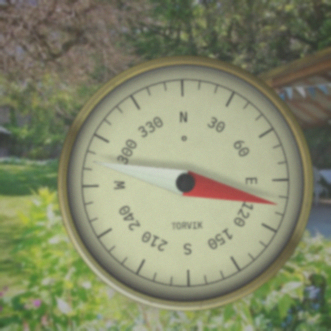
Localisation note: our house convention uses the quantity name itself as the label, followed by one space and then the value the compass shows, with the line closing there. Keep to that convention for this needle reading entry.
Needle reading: 105 °
